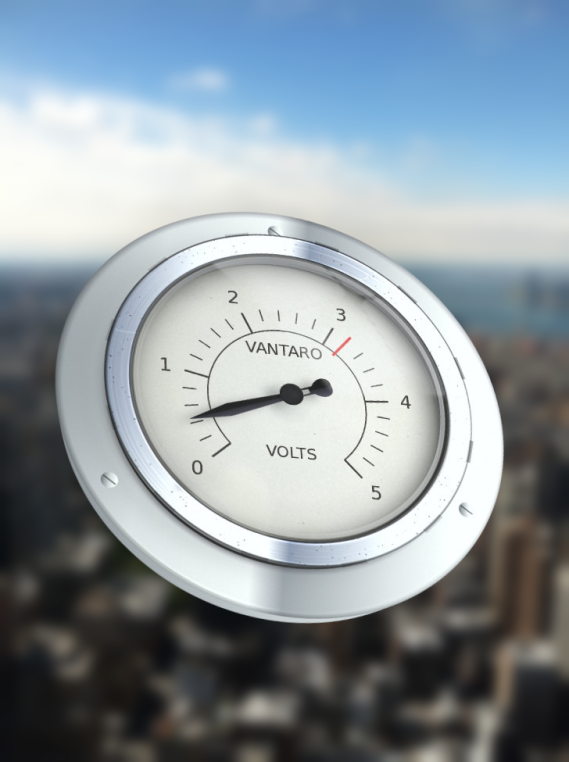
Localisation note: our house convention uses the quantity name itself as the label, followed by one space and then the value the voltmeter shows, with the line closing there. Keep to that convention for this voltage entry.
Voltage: 0.4 V
